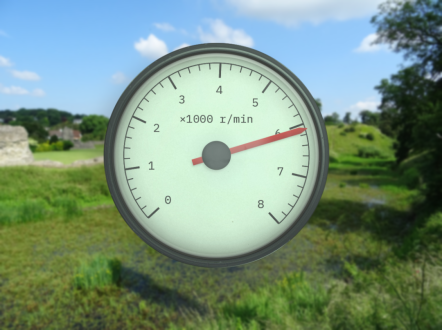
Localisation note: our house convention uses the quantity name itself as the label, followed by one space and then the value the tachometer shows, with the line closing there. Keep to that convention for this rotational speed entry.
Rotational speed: 6100 rpm
